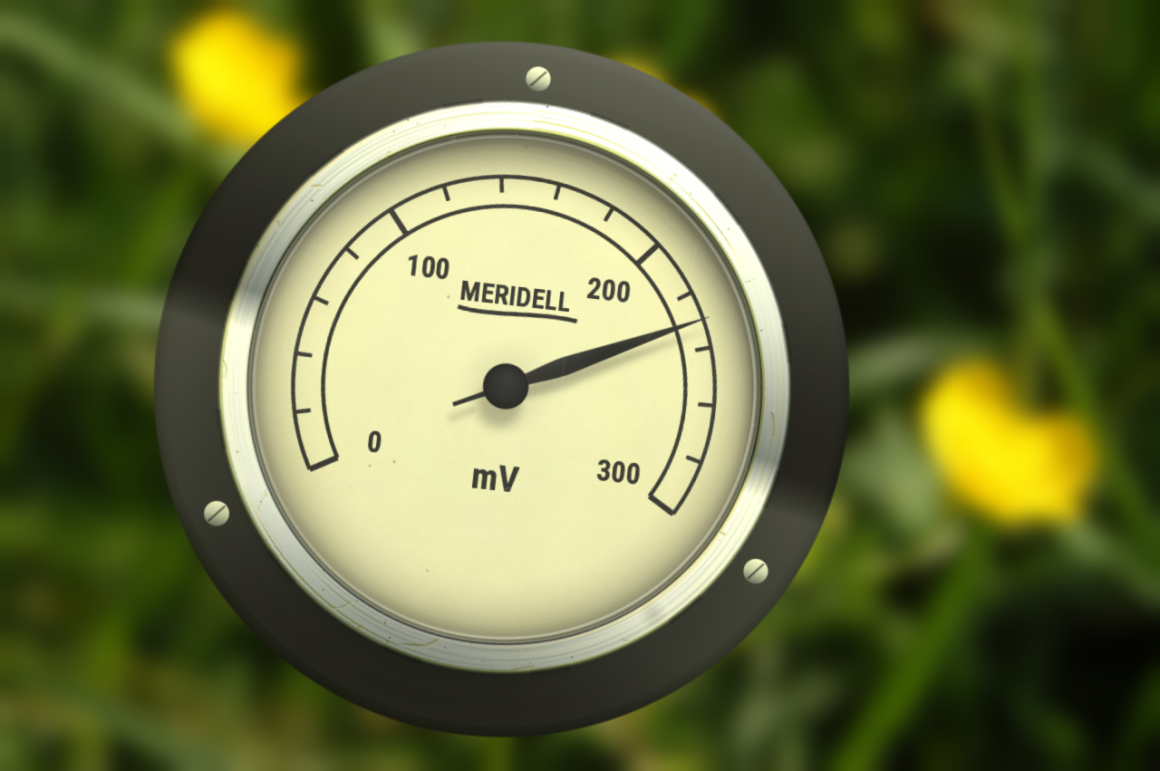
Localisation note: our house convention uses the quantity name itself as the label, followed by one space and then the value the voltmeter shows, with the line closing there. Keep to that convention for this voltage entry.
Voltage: 230 mV
